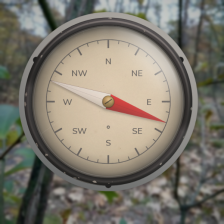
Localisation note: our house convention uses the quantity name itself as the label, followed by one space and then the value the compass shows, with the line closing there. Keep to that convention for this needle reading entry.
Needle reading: 110 °
